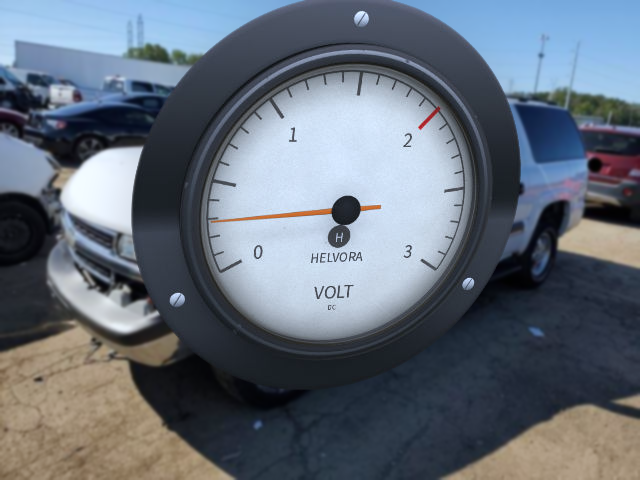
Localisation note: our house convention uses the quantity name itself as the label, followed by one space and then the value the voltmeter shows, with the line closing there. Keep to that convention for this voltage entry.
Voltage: 0.3 V
